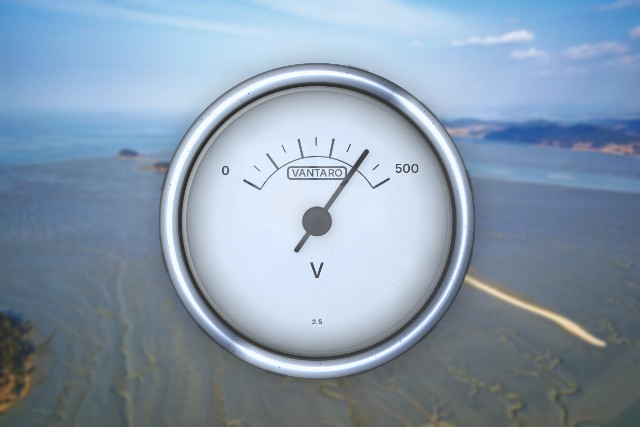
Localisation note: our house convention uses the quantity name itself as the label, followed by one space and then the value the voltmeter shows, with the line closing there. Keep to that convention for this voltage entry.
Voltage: 400 V
